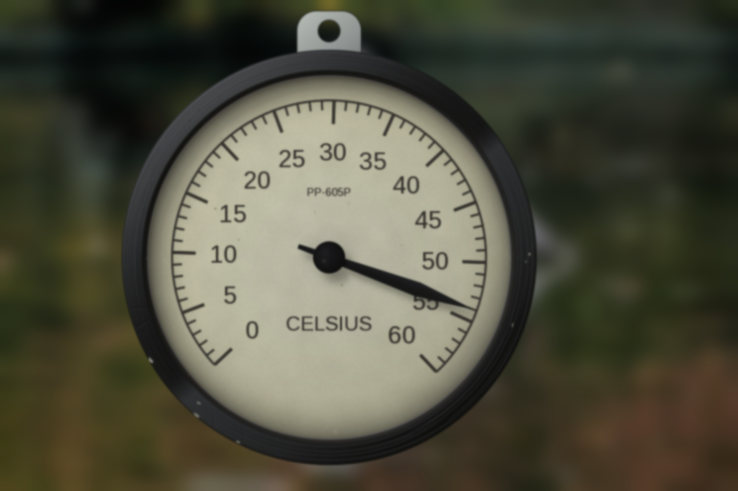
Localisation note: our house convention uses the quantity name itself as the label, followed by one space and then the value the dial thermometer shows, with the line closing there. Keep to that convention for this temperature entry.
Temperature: 54 °C
